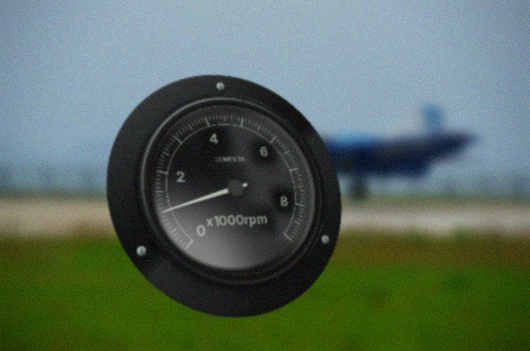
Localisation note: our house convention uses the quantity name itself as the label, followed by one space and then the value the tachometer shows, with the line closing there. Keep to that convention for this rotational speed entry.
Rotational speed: 1000 rpm
